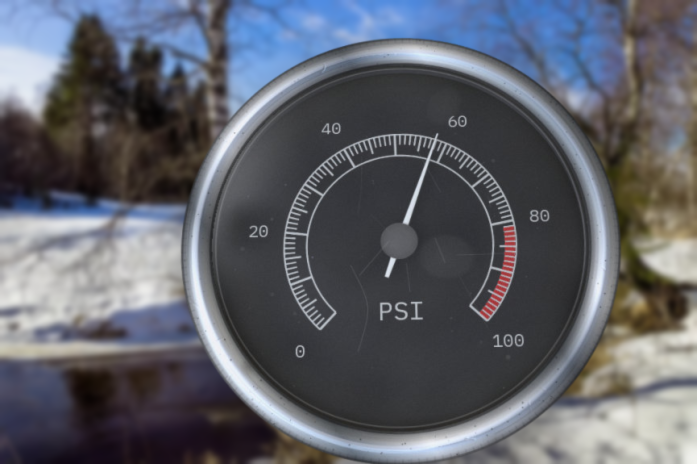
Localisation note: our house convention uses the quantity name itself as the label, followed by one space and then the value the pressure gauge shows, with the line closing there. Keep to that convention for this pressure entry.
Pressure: 58 psi
